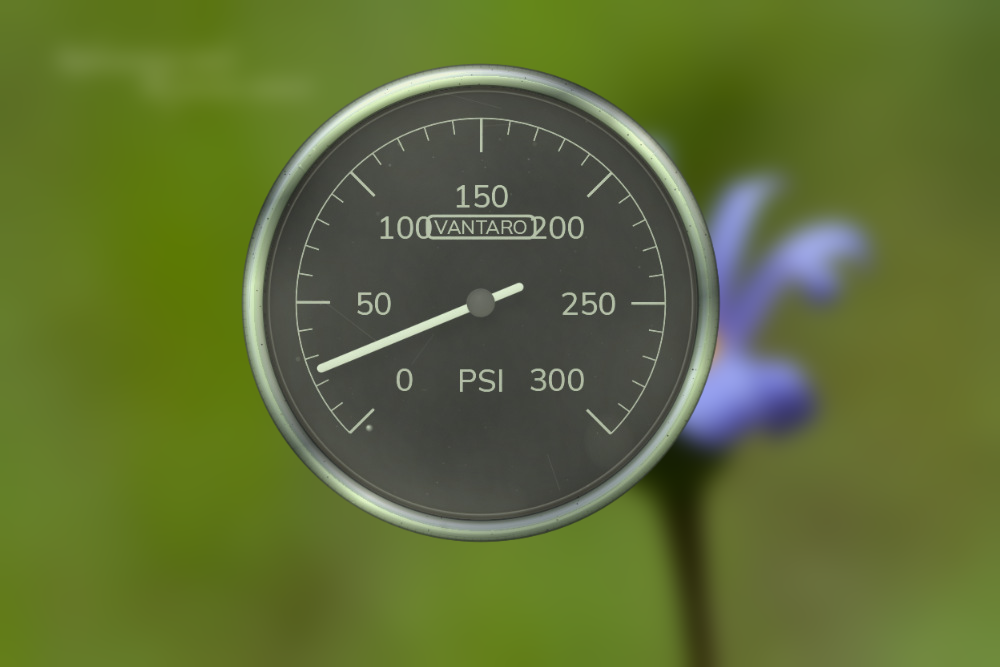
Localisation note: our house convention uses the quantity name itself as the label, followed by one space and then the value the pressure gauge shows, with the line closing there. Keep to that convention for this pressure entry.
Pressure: 25 psi
